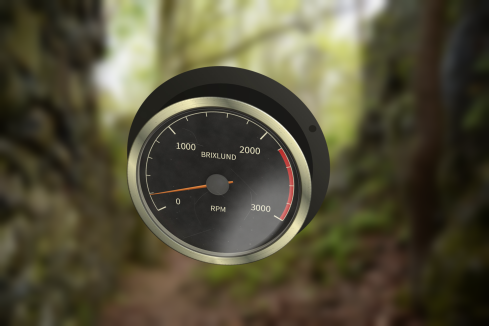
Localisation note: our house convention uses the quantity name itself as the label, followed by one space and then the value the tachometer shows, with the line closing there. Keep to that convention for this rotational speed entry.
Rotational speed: 200 rpm
